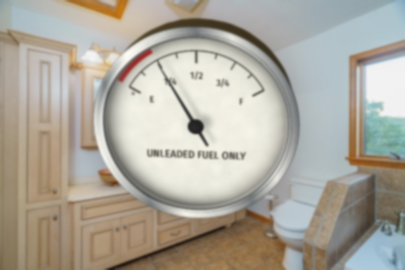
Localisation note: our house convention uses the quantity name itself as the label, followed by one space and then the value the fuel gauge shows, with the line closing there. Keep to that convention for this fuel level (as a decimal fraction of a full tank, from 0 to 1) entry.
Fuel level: 0.25
